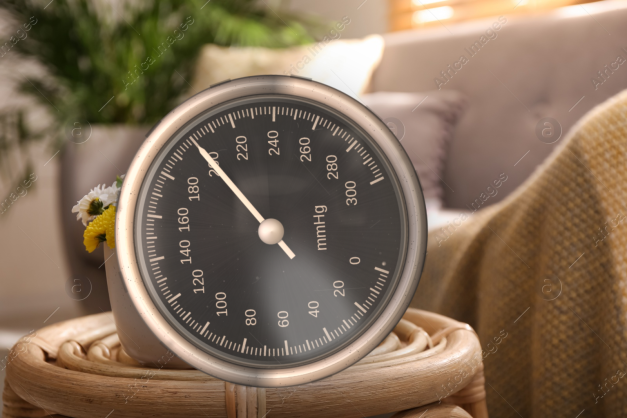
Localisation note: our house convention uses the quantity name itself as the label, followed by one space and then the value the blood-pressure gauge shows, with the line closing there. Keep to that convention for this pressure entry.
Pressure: 200 mmHg
